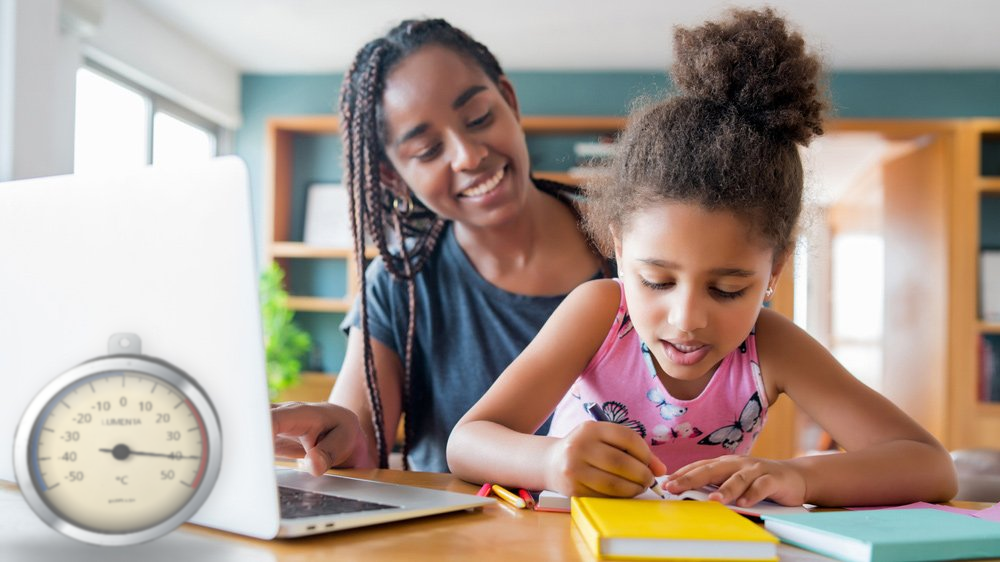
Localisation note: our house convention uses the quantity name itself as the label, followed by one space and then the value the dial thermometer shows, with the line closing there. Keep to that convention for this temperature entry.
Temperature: 40 °C
